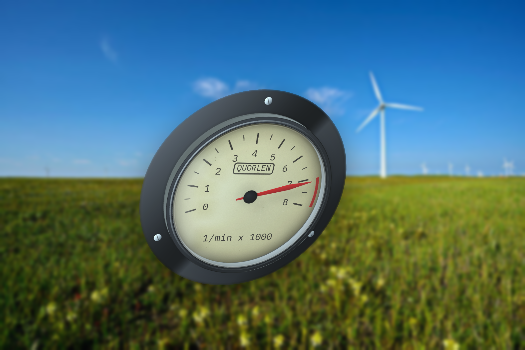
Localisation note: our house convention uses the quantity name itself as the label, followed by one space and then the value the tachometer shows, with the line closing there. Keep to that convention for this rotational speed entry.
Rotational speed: 7000 rpm
